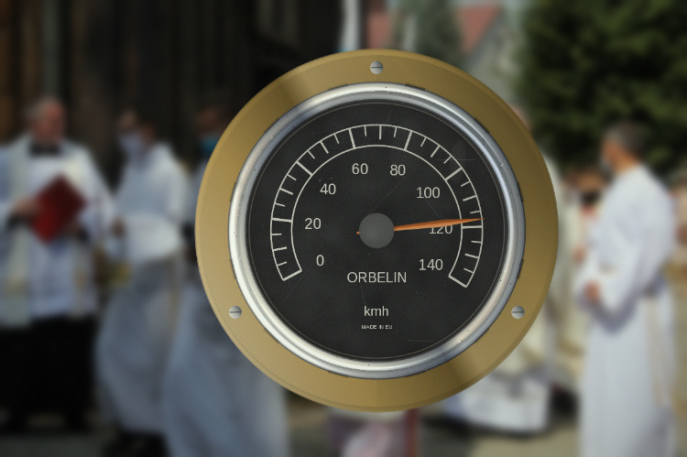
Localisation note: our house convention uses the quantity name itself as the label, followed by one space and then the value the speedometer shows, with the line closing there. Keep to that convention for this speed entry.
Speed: 117.5 km/h
